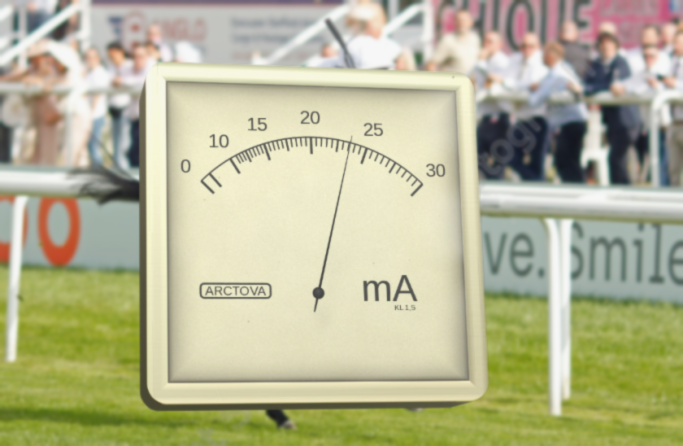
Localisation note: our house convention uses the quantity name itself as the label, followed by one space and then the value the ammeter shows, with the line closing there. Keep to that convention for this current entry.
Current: 23.5 mA
